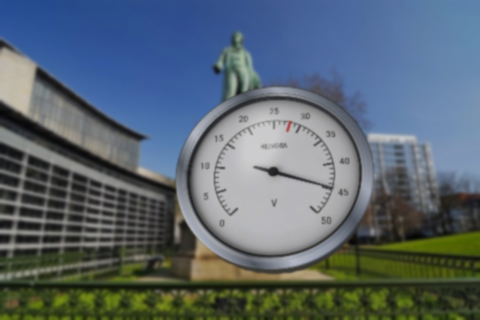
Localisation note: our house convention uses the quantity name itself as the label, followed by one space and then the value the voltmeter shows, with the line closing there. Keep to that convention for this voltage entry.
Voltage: 45 V
